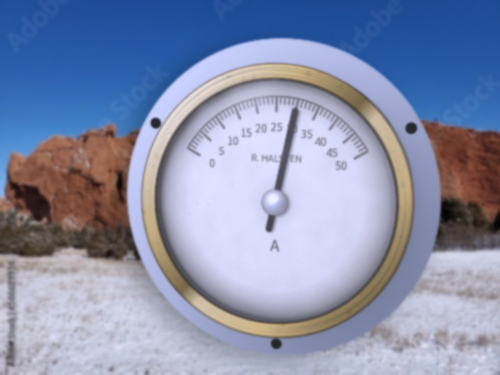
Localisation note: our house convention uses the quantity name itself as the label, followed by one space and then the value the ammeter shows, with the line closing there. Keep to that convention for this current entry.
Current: 30 A
